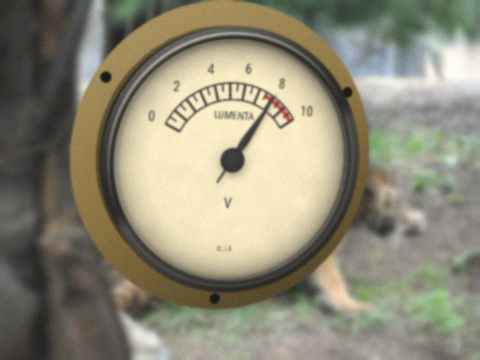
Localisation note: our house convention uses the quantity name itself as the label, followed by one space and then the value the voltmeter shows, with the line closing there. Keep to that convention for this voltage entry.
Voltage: 8 V
